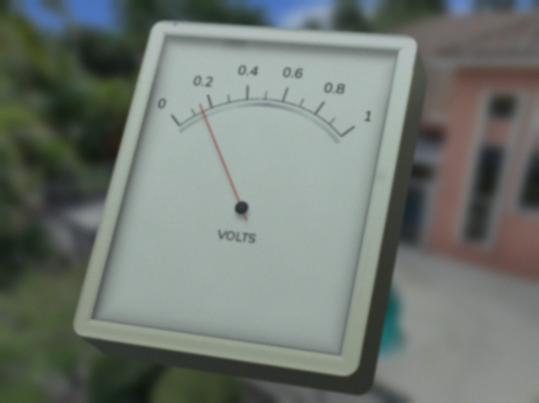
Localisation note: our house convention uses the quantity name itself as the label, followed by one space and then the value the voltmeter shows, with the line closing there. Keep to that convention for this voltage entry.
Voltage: 0.15 V
